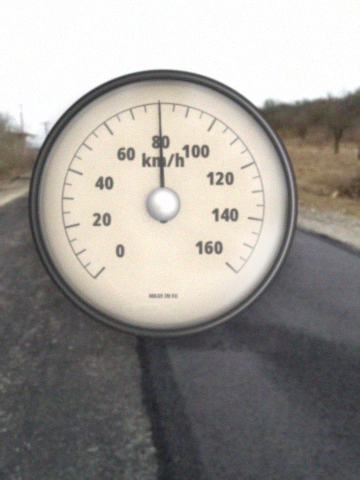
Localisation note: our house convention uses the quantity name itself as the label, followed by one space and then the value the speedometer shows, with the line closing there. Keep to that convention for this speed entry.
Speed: 80 km/h
